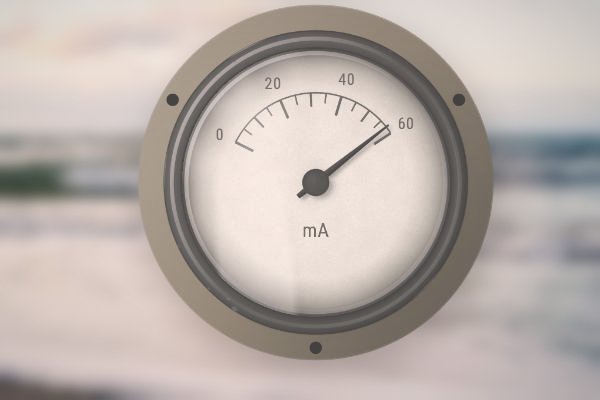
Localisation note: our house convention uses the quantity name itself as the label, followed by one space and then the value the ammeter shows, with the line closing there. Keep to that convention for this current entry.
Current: 57.5 mA
